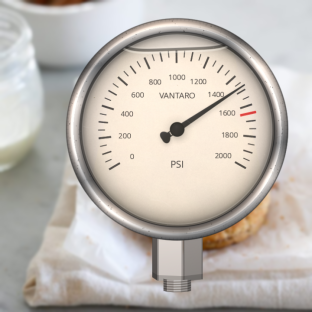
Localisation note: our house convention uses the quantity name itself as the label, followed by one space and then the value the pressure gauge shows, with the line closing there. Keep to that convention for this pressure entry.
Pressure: 1475 psi
